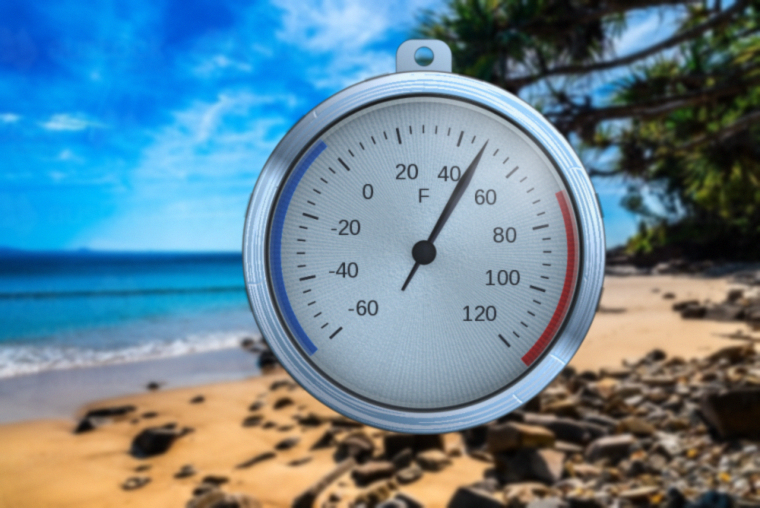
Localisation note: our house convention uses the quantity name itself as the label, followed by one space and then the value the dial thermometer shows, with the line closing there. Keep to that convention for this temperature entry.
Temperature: 48 °F
